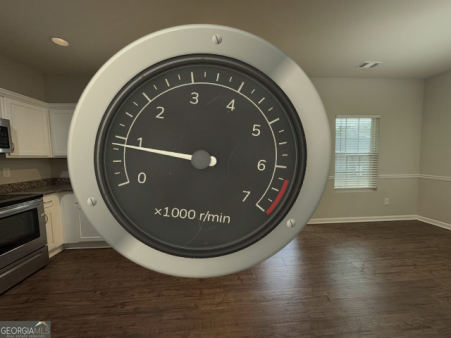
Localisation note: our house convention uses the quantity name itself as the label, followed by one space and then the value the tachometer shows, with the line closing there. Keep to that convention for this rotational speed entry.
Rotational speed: 875 rpm
